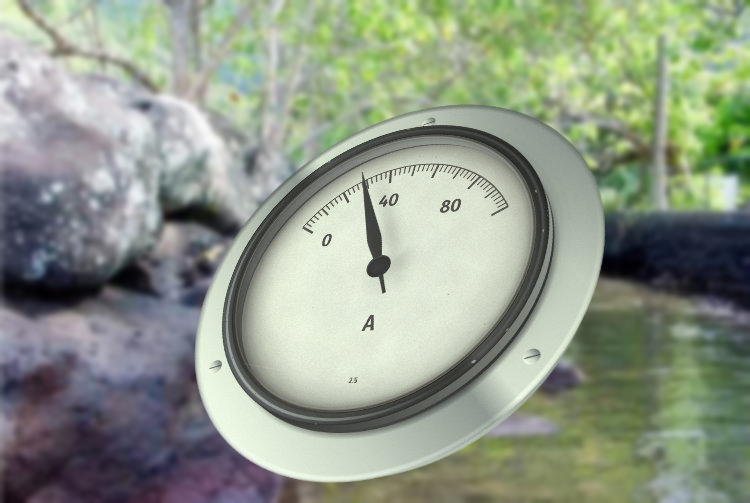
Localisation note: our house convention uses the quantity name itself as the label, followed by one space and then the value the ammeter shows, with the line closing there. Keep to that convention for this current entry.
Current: 30 A
